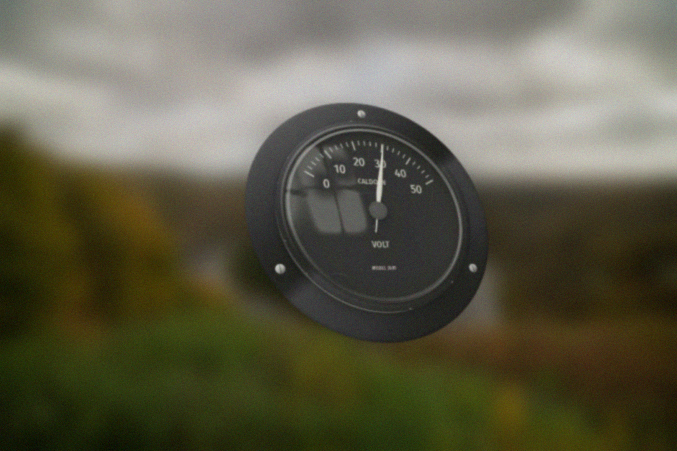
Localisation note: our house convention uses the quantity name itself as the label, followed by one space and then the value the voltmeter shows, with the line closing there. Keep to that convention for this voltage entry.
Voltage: 30 V
